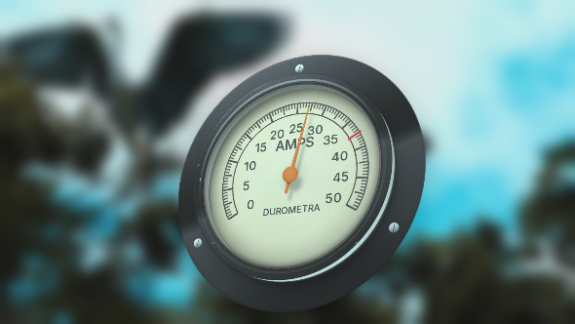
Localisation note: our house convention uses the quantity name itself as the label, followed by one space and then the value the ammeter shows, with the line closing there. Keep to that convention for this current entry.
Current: 27.5 A
